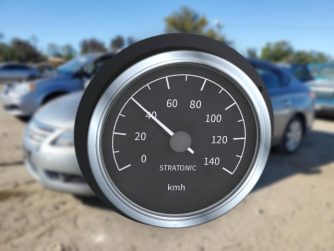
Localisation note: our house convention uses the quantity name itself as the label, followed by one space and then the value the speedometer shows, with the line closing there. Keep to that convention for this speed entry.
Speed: 40 km/h
